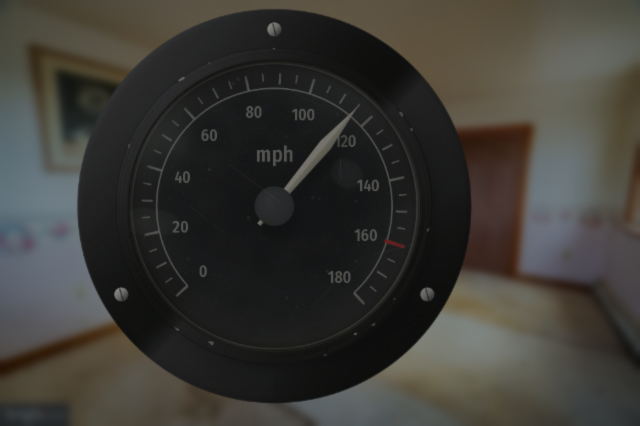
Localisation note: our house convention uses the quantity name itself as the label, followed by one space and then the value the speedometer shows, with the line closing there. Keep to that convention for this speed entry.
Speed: 115 mph
